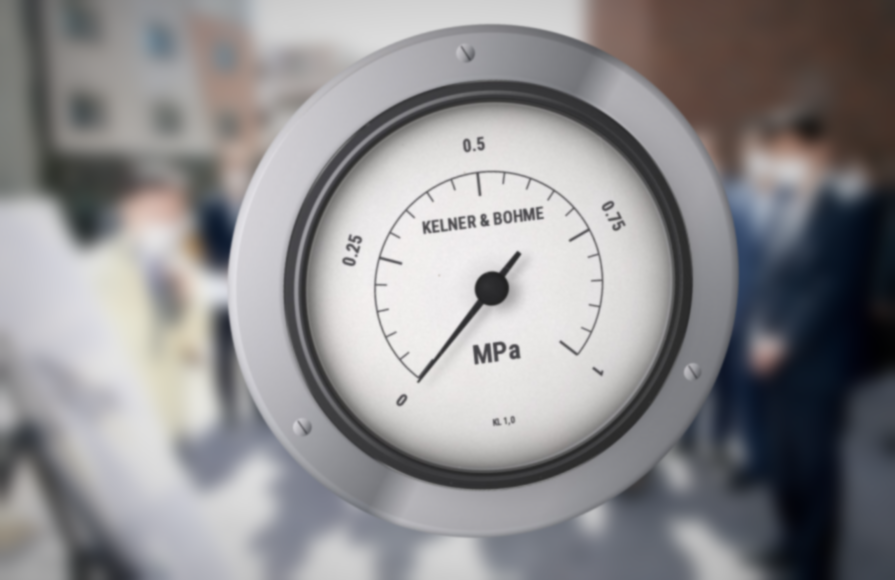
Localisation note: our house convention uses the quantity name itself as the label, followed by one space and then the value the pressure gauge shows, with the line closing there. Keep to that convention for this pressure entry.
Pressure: 0 MPa
